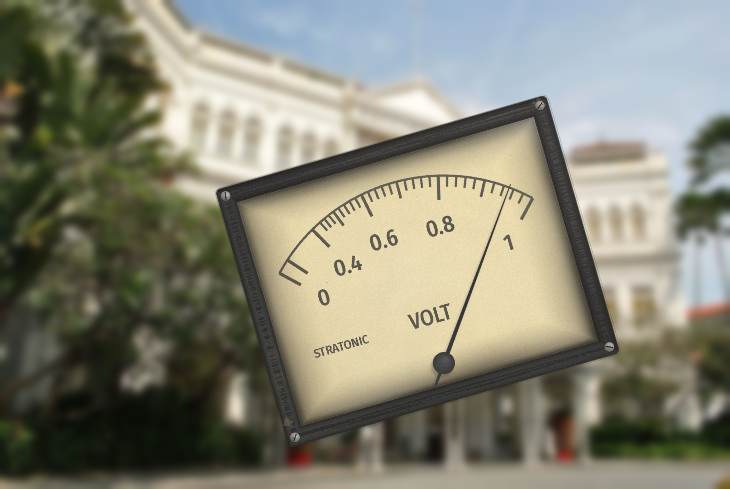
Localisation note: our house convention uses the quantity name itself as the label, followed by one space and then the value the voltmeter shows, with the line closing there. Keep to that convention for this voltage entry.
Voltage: 0.95 V
